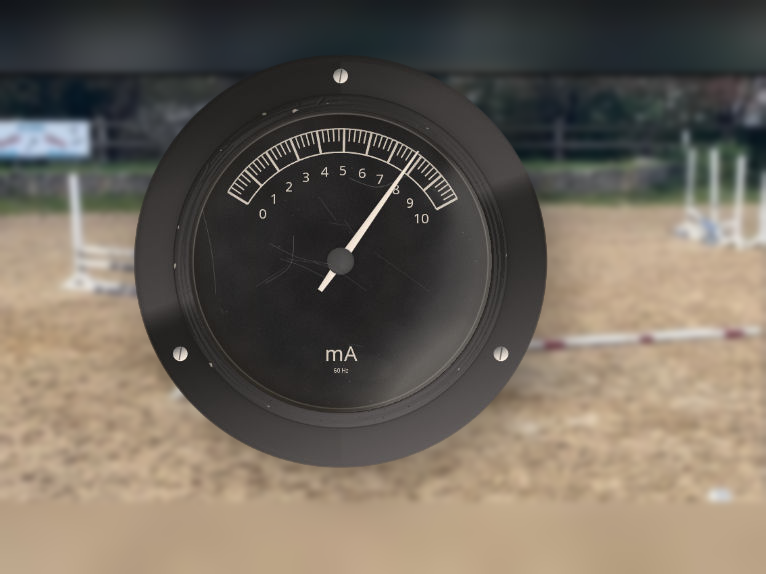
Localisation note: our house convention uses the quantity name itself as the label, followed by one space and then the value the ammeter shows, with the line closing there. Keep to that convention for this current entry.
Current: 7.8 mA
